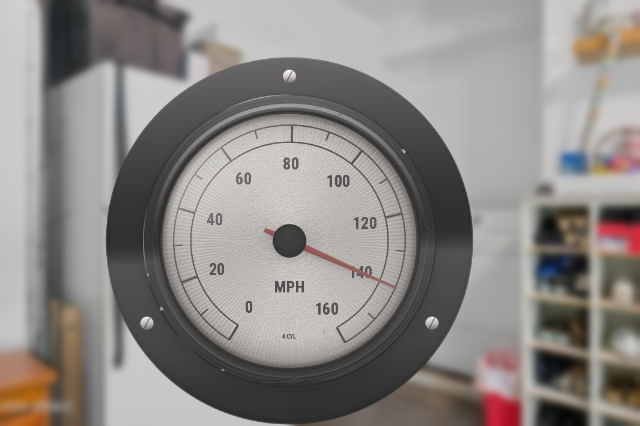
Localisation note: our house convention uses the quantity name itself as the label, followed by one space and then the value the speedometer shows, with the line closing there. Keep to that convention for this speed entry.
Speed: 140 mph
